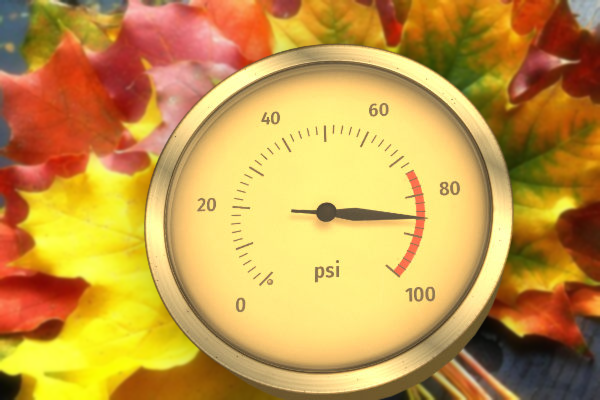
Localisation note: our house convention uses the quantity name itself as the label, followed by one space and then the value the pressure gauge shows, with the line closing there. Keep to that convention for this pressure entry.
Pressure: 86 psi
